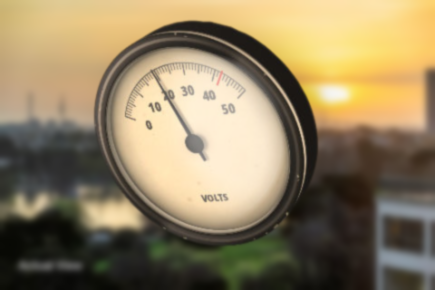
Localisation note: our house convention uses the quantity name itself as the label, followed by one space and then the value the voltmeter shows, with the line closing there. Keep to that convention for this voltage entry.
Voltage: 20 V
